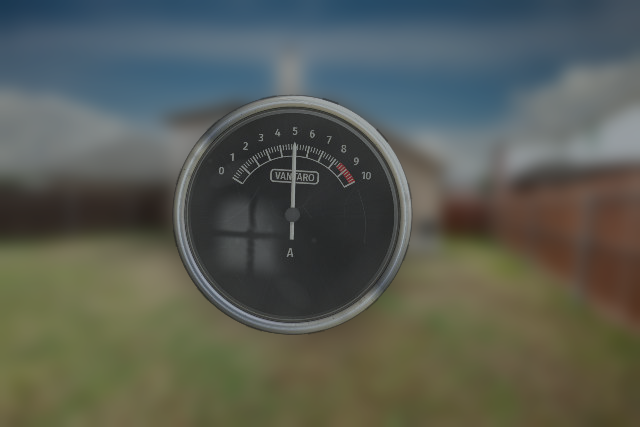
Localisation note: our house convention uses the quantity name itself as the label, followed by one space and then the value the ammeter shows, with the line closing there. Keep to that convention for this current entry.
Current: 5 A
